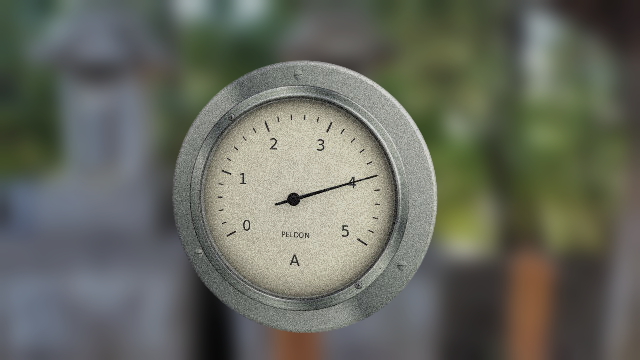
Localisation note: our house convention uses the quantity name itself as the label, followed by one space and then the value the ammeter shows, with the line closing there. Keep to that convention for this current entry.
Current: 4 A
